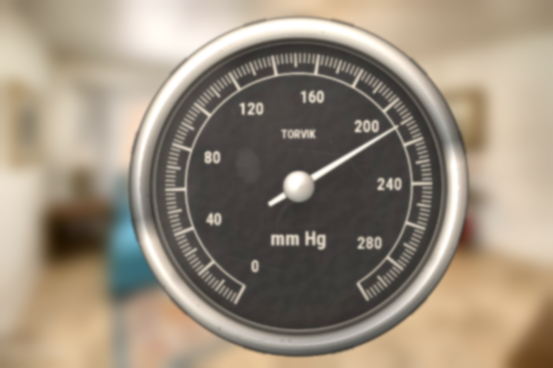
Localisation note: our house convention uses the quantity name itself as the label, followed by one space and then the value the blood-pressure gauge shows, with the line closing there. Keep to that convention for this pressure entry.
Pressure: 210 mmHg
